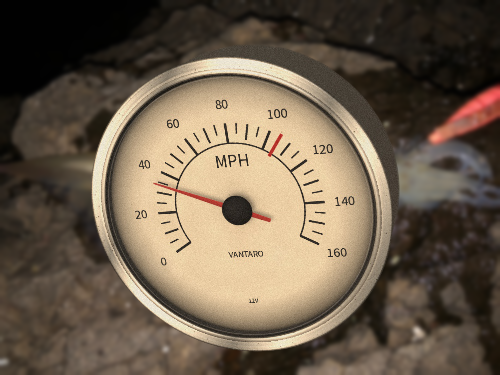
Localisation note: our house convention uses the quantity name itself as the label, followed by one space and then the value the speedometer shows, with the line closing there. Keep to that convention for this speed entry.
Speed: 35 mph
